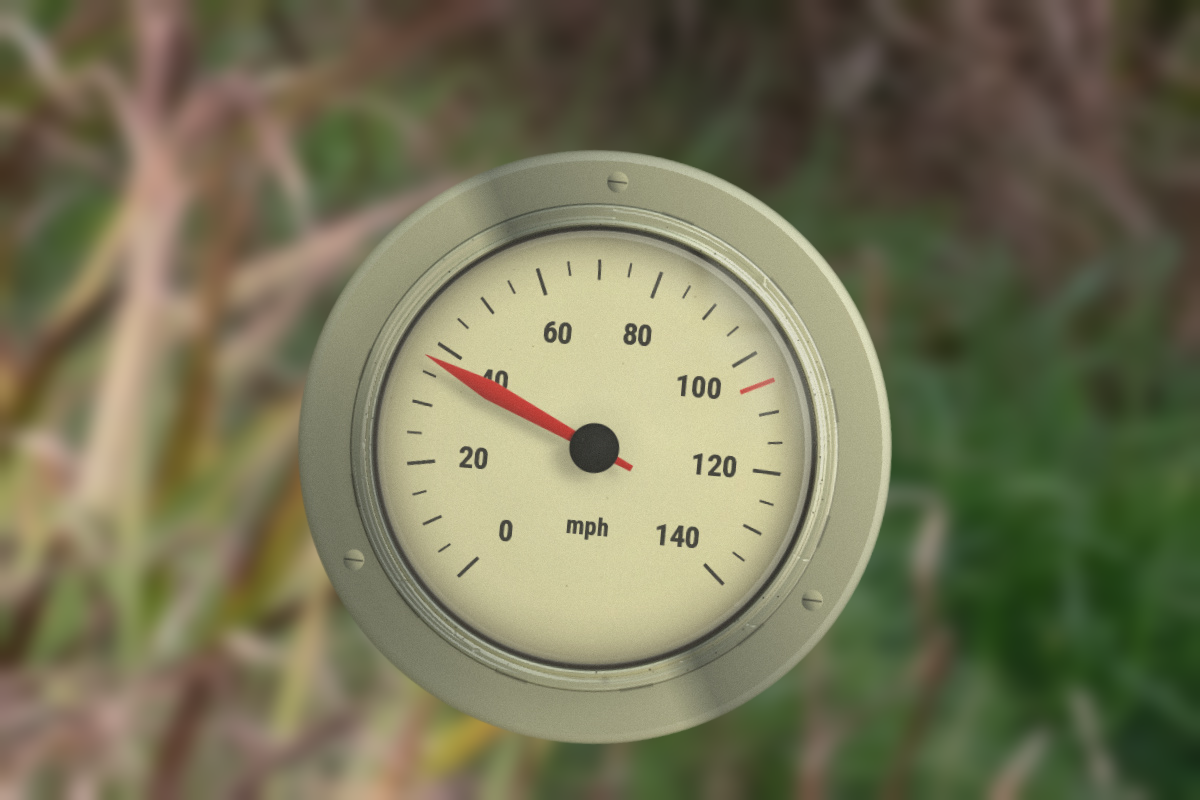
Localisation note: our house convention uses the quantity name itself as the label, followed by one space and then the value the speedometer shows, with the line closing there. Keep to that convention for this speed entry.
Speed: 37.5 mph
